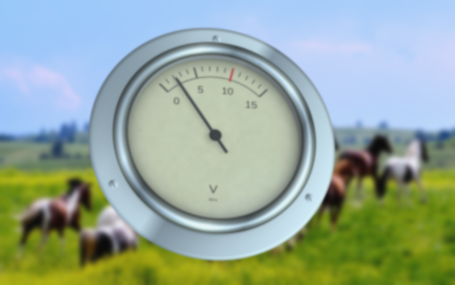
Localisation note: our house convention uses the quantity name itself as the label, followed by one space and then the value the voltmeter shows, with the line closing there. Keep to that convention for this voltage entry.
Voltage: 2 V
